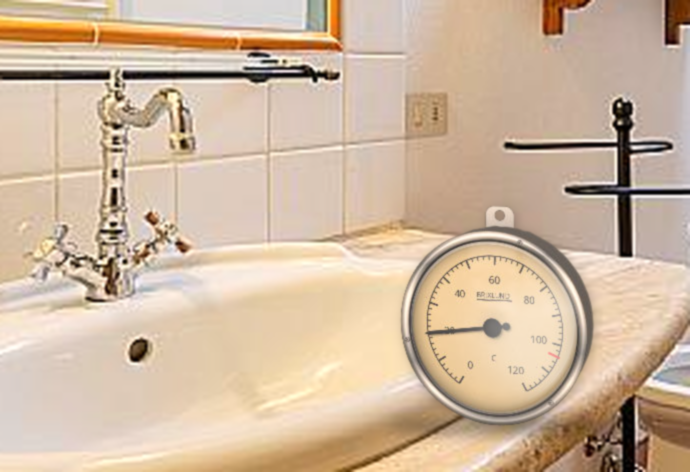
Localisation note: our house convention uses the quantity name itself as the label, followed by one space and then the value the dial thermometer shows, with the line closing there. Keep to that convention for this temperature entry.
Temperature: 20 °C
